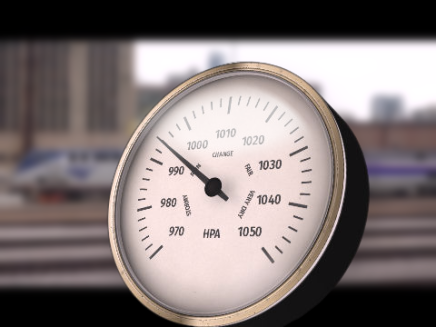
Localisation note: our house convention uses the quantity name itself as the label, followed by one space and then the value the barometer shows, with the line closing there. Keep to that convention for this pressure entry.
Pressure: 994 hPa
